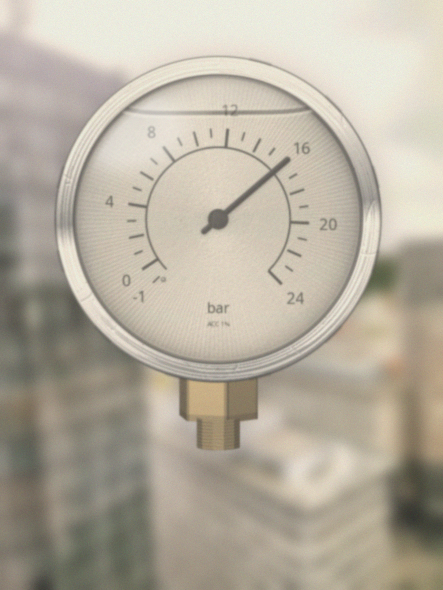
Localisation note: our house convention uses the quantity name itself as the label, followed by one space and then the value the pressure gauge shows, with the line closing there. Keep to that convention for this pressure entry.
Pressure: 16 bar
